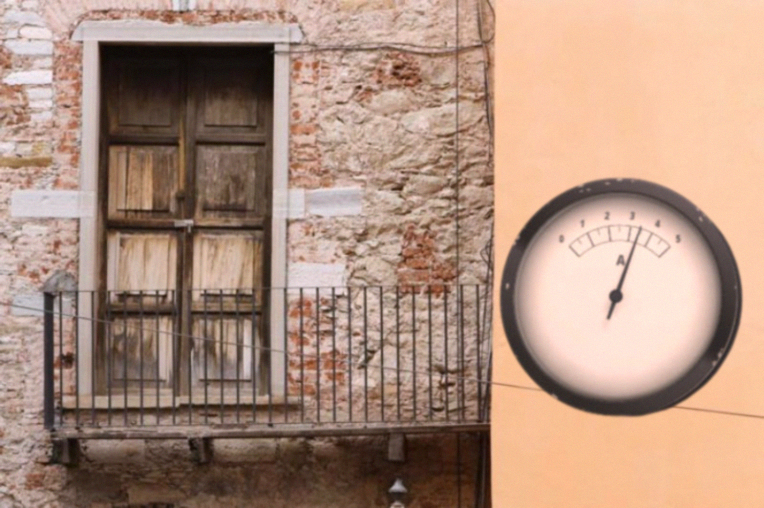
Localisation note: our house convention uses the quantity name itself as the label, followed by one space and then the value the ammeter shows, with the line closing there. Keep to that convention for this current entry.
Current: 3.5 A
